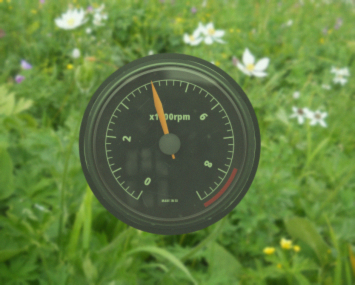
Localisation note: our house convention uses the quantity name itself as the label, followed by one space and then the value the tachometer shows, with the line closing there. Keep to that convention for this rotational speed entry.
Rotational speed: 4000 rpm
